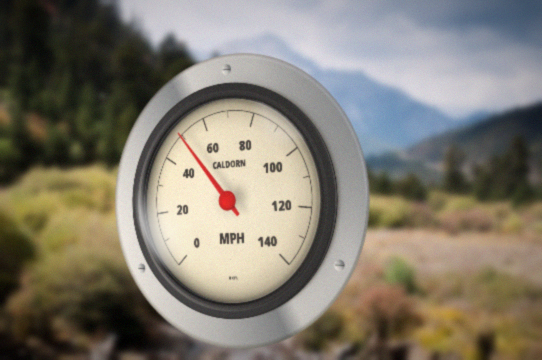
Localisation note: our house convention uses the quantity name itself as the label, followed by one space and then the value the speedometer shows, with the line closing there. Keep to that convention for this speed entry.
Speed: 50 mph
